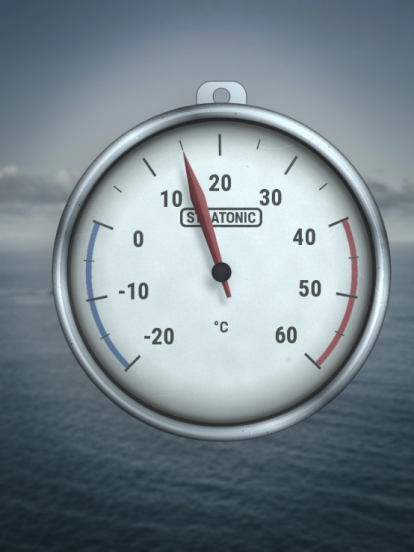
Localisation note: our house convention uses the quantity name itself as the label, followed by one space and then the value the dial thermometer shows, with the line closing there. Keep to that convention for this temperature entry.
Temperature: 15 °C
